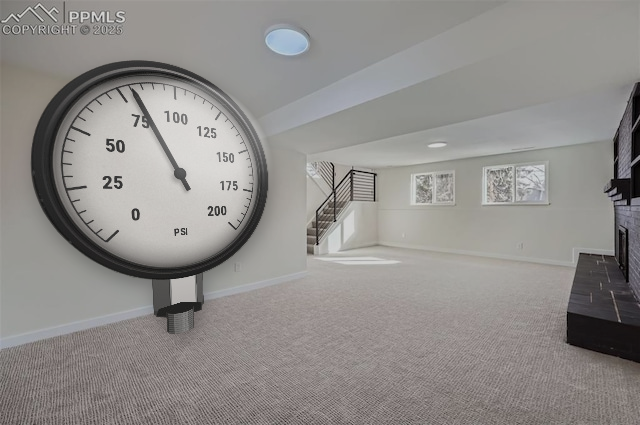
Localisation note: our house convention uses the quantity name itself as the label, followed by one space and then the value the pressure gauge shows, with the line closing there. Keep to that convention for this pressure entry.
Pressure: 80 psi
